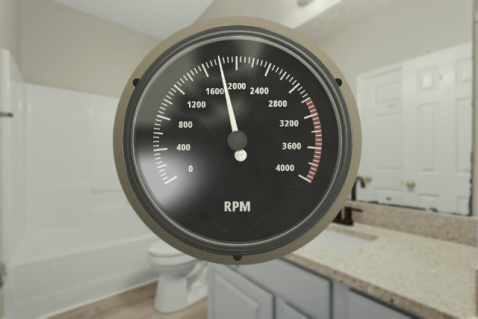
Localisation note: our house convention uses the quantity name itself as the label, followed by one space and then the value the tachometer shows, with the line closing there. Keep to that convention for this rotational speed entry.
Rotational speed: 1800 rpm
